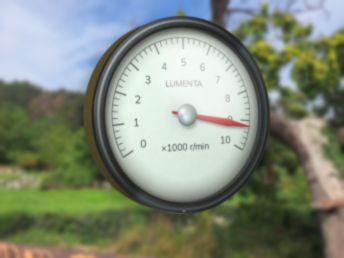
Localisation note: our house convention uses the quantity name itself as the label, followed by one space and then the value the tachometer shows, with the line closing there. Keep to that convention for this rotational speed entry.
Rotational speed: 9200 rpm
